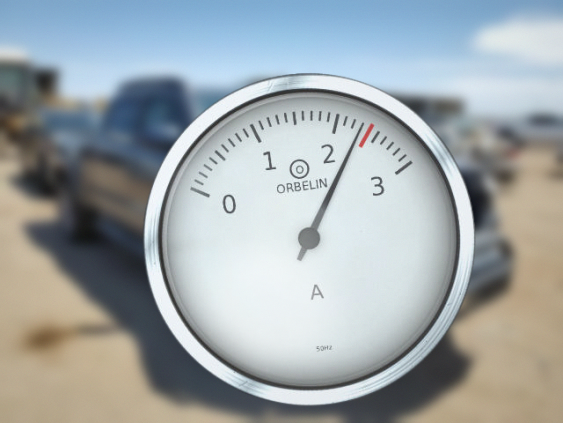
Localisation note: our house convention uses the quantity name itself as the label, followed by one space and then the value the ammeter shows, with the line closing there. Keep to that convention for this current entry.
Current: 2.3 A
